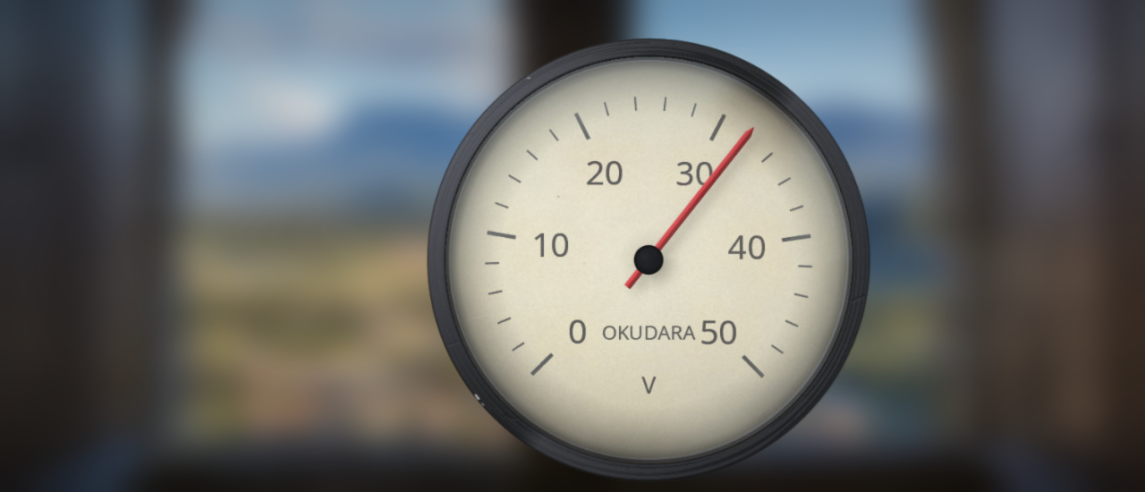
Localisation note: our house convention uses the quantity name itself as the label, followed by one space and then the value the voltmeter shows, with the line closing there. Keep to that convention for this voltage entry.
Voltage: 32 V
